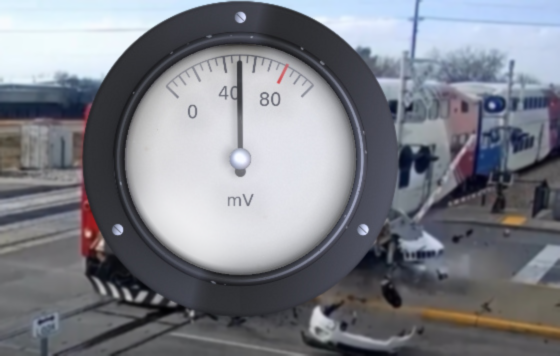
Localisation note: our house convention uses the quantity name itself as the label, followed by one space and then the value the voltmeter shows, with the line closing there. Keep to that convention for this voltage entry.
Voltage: 50 mV
